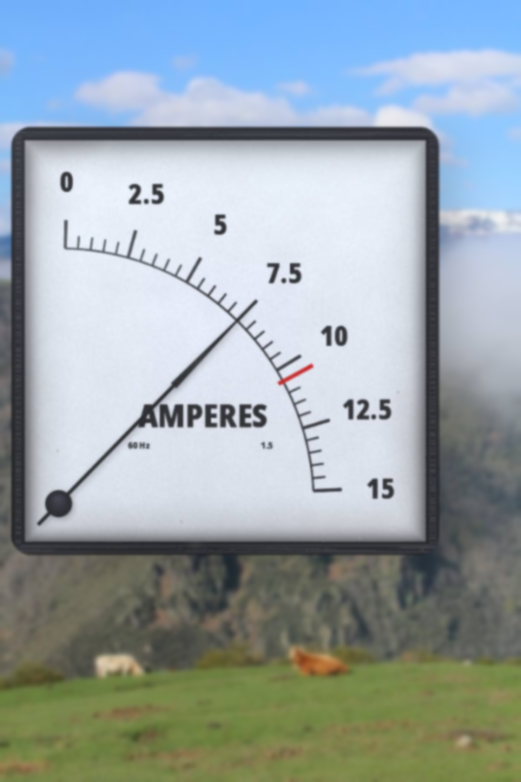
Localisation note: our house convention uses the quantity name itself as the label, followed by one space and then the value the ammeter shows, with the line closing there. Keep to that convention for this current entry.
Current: 7.5 A
